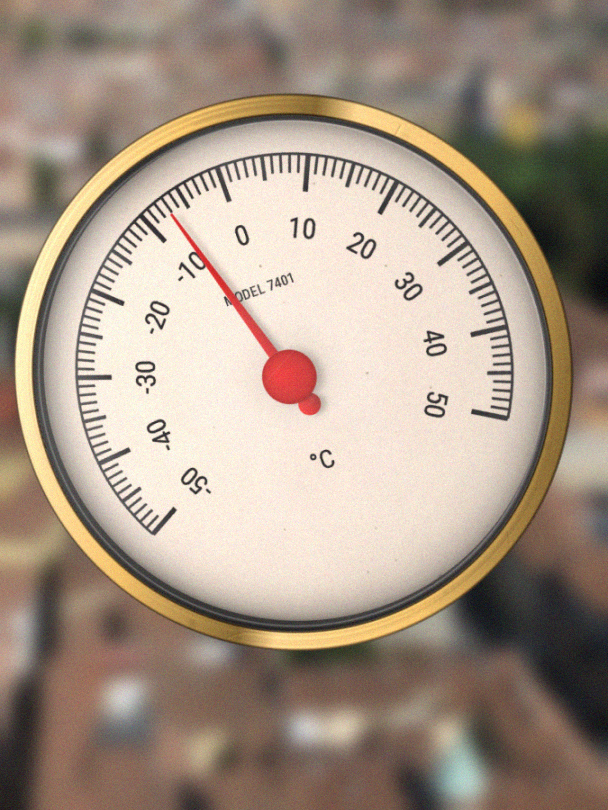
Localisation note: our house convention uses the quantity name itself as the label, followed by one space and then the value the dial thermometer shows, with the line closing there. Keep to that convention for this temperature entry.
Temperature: -7 °C
